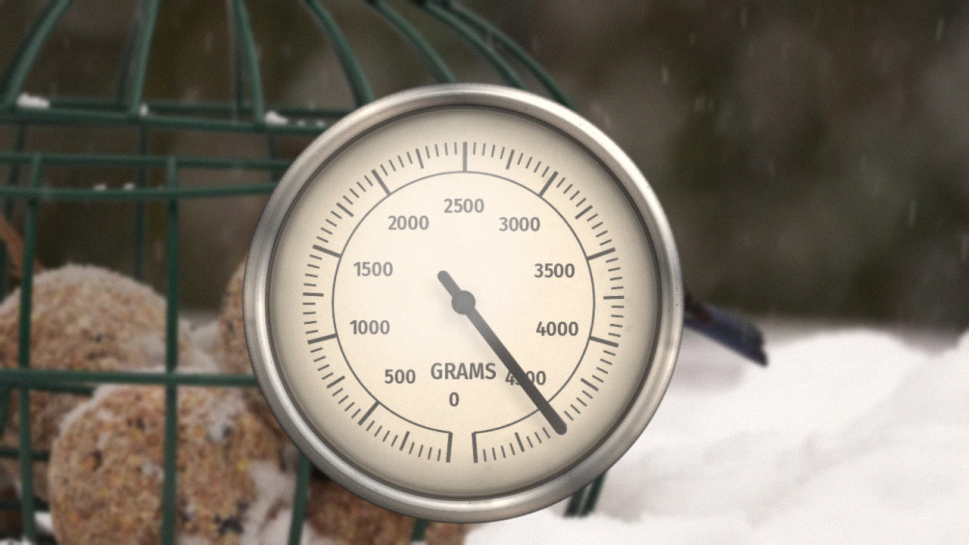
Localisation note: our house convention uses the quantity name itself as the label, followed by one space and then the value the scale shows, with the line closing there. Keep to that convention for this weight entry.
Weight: 4525 g
